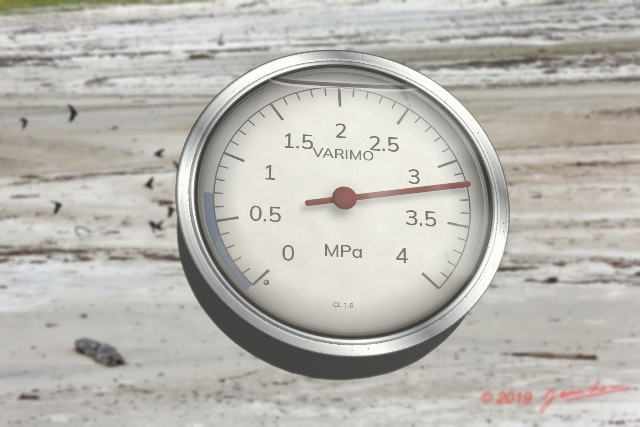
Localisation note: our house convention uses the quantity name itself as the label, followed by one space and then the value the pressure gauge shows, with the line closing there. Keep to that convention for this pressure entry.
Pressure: 3.2 MPa
